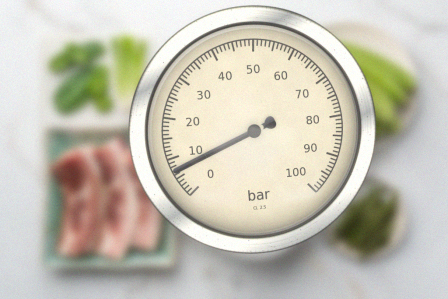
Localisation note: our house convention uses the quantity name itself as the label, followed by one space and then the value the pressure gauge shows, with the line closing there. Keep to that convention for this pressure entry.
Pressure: 7 bar
